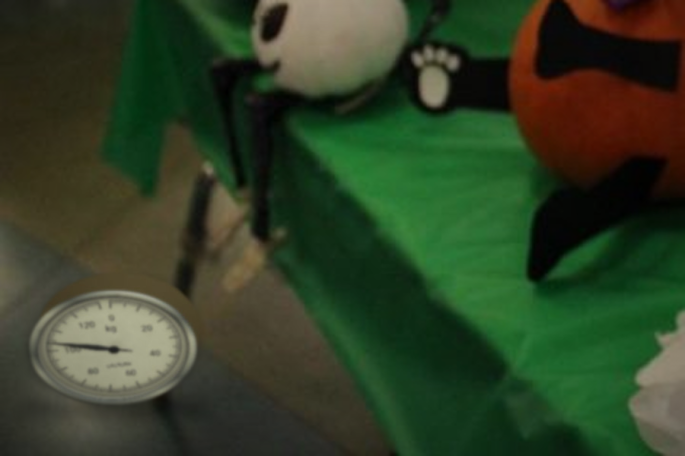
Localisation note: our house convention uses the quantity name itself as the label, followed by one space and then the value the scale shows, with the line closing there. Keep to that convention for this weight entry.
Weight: 105 kg
